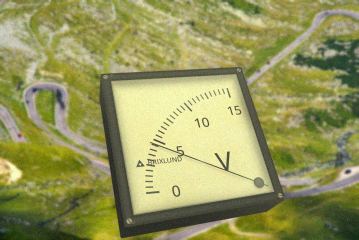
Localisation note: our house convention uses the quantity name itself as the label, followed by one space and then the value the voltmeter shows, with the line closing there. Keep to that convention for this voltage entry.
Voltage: 4.5 V
